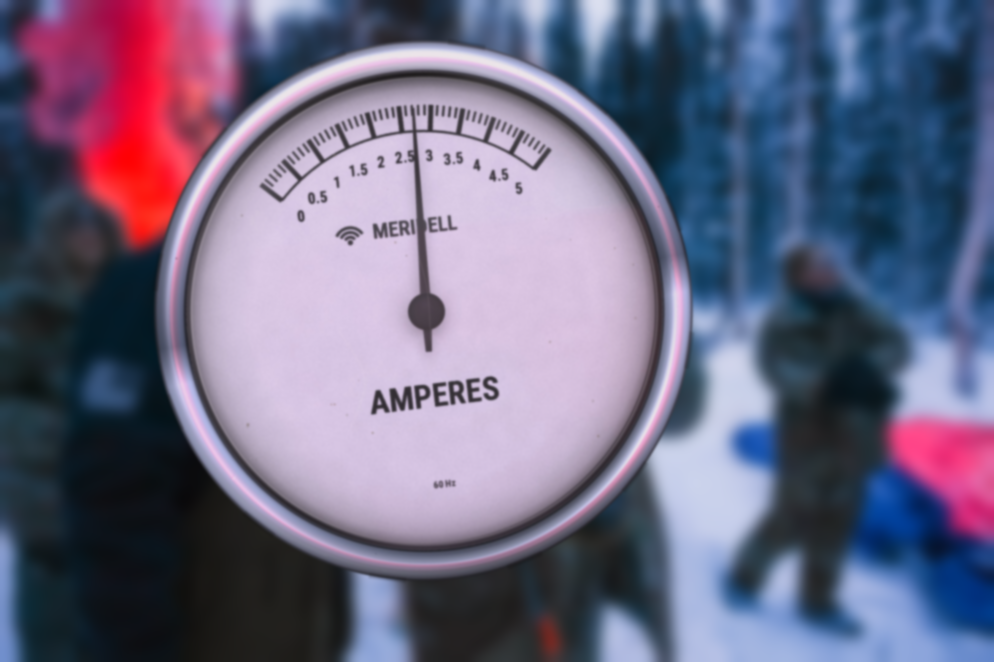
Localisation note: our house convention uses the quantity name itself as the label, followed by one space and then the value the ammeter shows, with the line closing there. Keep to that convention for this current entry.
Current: 2.7 A
